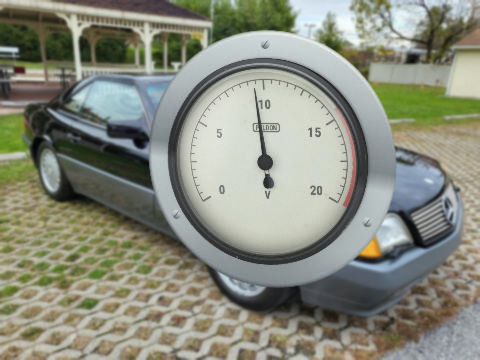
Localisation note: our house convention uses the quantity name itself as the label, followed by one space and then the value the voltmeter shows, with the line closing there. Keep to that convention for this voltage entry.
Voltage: 9.5 V
